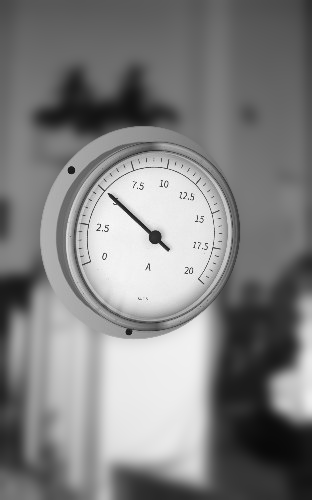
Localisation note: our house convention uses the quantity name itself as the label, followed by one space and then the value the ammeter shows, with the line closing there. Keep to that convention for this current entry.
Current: 5 A
